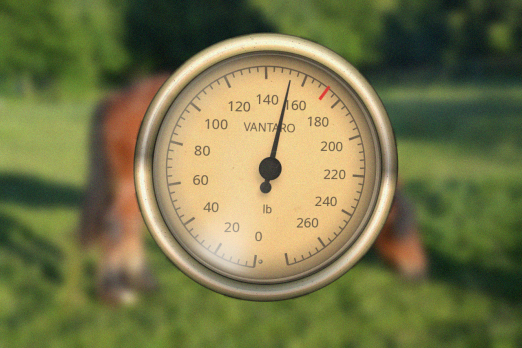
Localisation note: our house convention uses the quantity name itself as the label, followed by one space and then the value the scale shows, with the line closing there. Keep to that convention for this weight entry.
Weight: 152 lb
